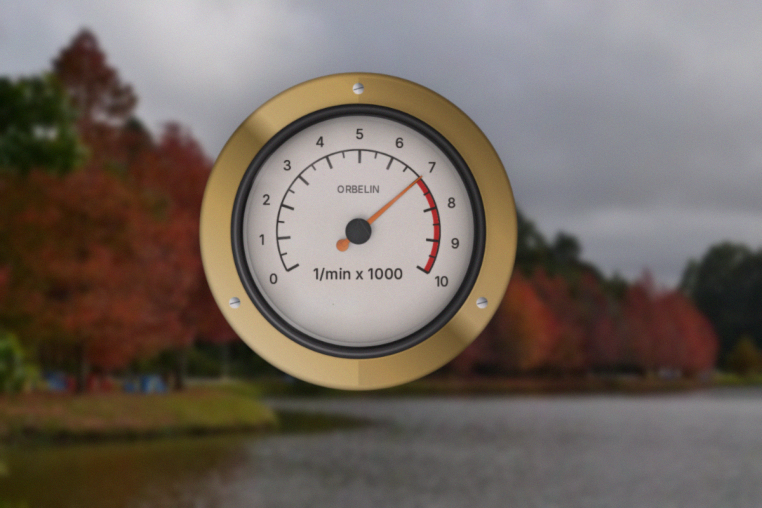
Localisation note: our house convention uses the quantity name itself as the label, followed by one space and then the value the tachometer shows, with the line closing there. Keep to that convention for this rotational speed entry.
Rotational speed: 7000 rpm
